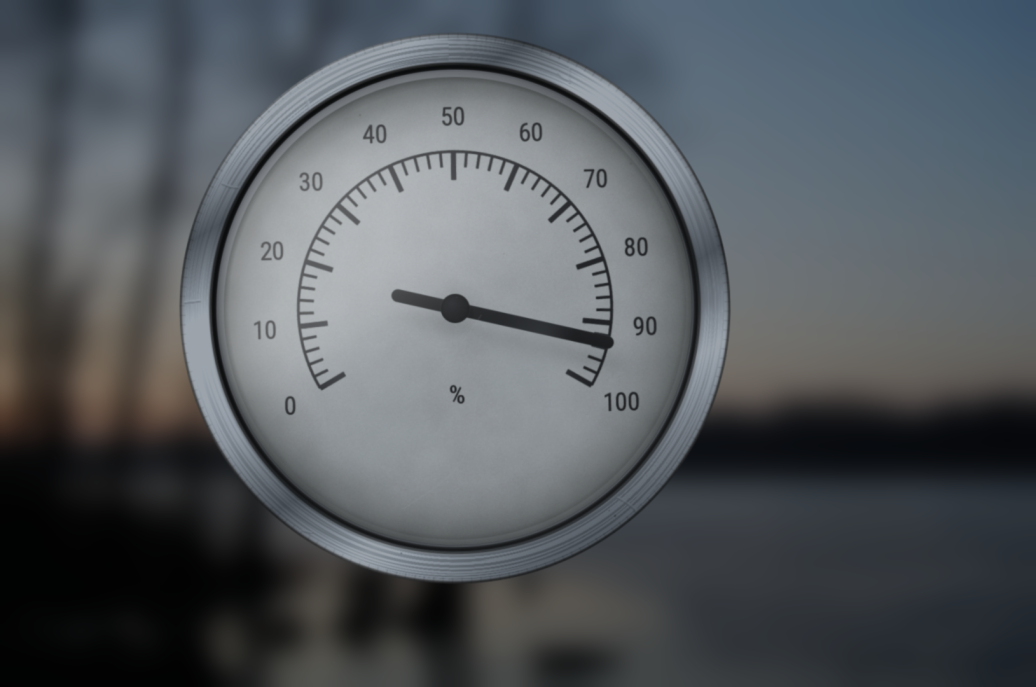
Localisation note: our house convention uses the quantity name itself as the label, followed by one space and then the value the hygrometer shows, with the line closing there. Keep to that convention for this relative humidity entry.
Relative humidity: 93 %
